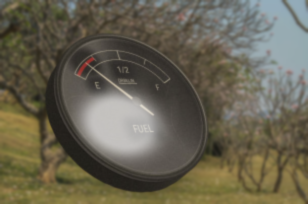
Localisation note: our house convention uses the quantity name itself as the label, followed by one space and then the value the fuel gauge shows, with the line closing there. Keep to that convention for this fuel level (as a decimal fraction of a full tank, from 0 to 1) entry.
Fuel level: 0.125
